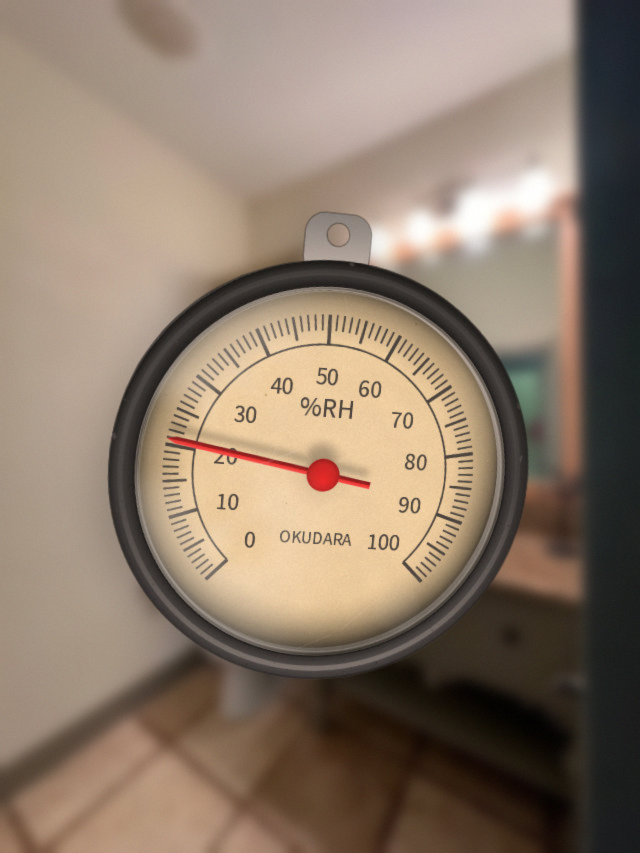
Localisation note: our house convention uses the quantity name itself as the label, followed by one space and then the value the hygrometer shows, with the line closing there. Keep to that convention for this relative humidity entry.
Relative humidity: 21 %
